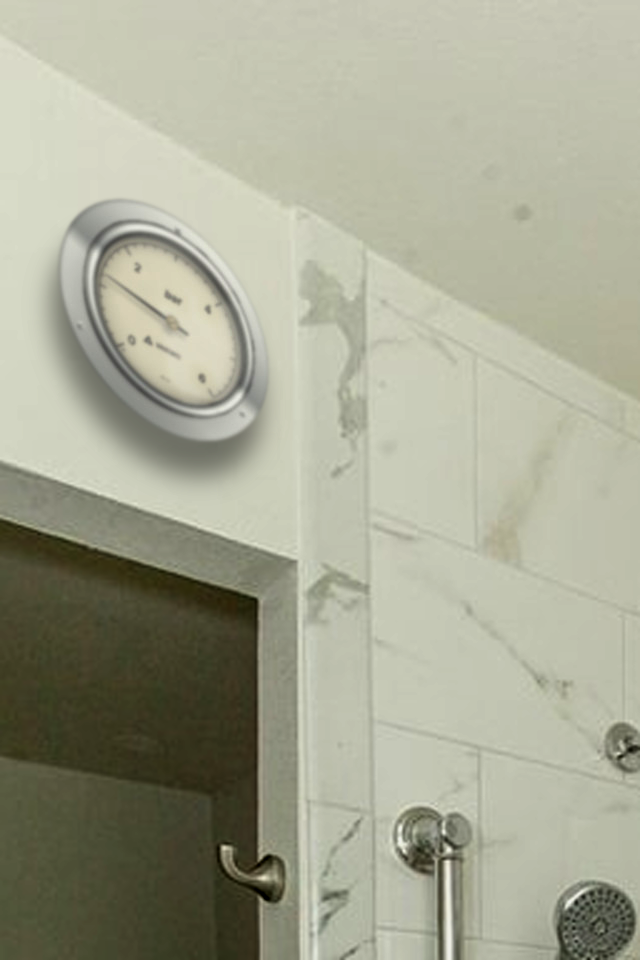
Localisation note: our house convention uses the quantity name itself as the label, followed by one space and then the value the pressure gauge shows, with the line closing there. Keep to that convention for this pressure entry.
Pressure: 1.2 bar
